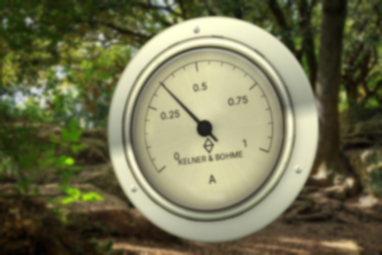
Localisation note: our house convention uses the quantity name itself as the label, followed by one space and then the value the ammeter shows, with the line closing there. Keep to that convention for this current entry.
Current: 0.35 A
